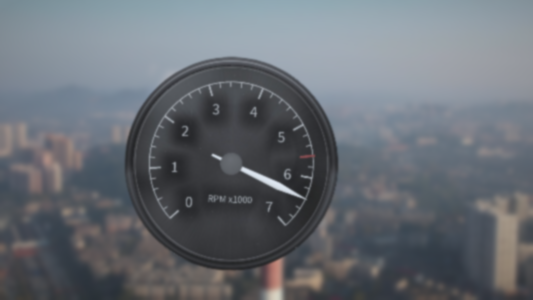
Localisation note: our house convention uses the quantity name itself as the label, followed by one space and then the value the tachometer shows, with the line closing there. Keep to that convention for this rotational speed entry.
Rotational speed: 6400 rpm
